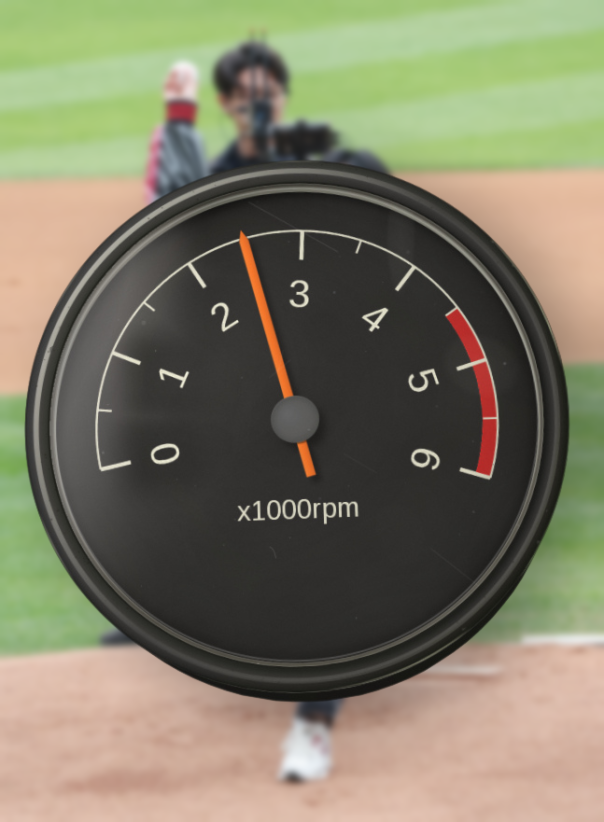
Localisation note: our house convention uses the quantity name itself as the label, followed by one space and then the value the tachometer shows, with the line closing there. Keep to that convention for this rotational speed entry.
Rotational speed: 2500 rpm
